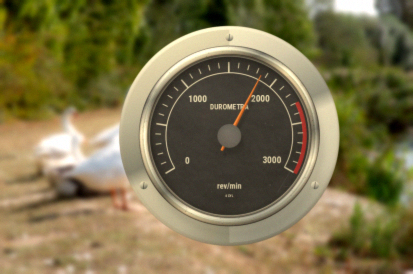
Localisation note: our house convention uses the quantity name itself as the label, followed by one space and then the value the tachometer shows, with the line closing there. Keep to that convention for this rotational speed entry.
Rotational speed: 1850 rpm
